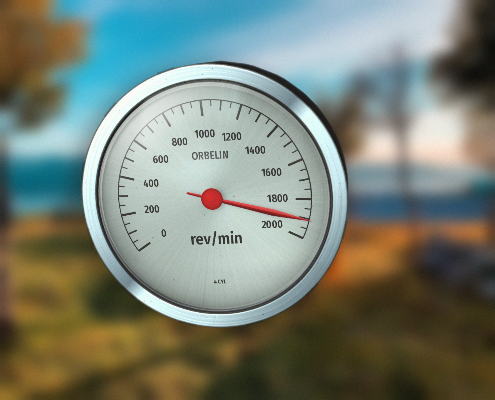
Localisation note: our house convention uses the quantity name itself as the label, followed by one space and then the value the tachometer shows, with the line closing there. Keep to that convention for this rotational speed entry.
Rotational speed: 1900 rpm
